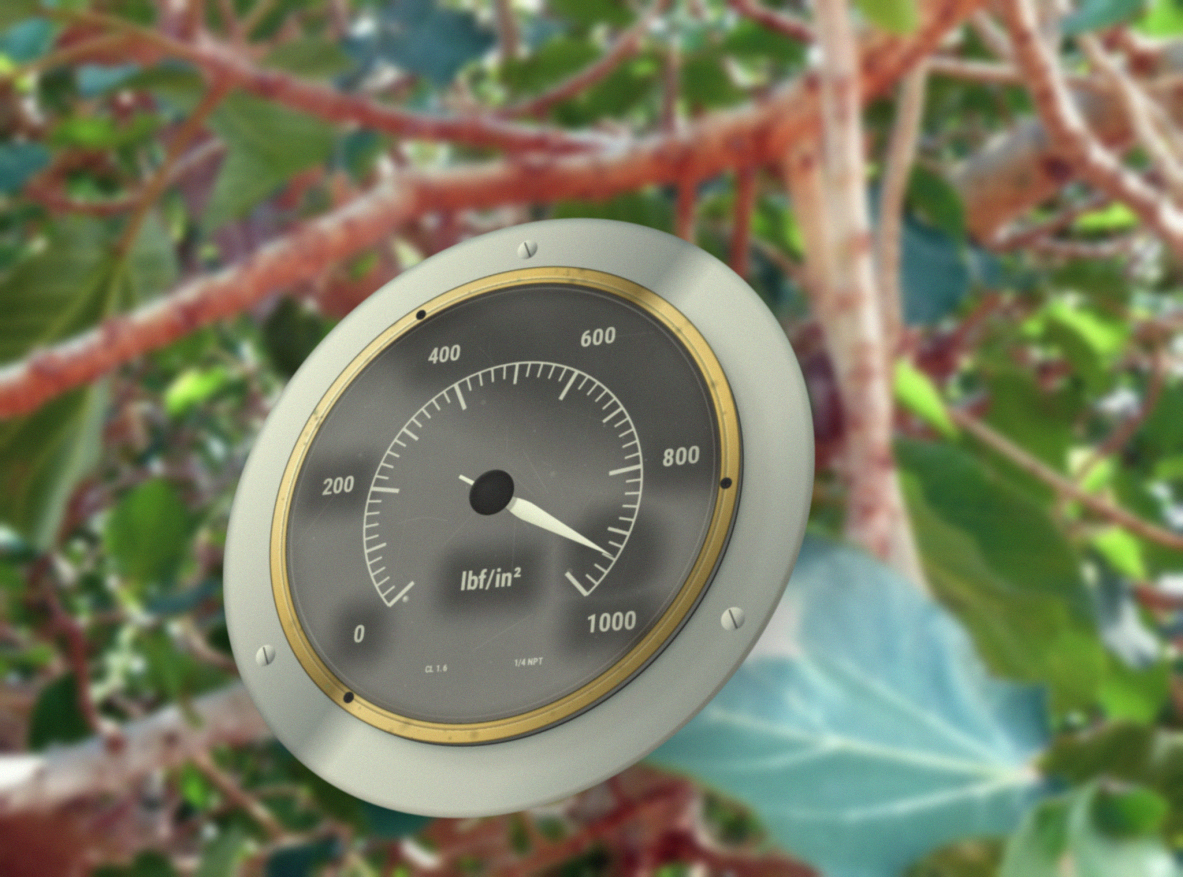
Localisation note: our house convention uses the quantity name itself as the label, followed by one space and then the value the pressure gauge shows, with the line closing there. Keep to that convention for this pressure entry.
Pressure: 940 psi
